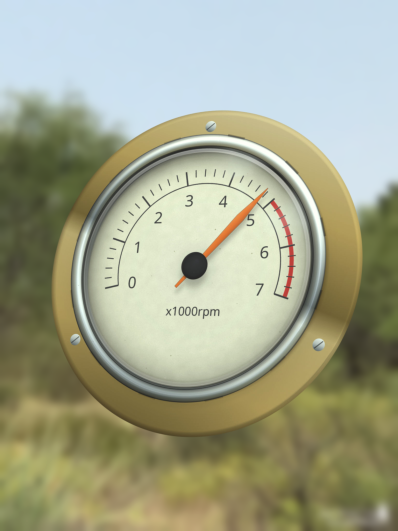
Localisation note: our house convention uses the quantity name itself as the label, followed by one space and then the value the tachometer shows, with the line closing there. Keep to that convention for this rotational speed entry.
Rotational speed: 4800 rpm
